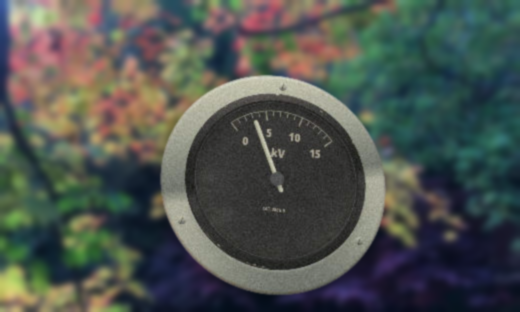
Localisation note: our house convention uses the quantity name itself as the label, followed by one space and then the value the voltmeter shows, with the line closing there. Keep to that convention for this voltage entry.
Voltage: 3 kV
